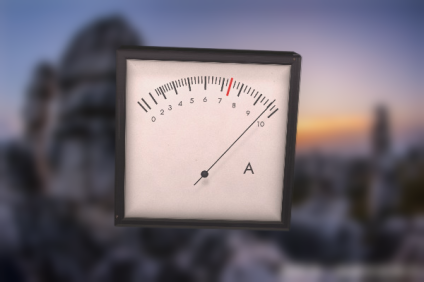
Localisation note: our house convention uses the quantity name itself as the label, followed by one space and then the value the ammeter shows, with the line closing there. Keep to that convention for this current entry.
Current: 9.6 A
